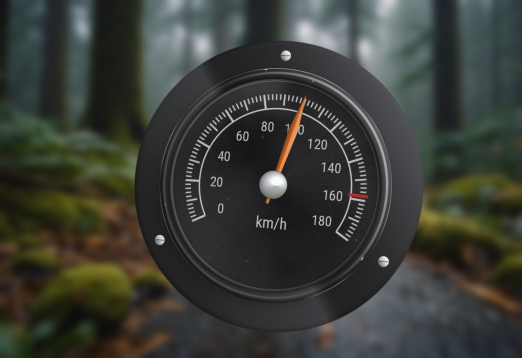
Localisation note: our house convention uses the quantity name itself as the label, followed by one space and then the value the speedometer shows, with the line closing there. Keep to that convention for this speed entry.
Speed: 100 km/h
